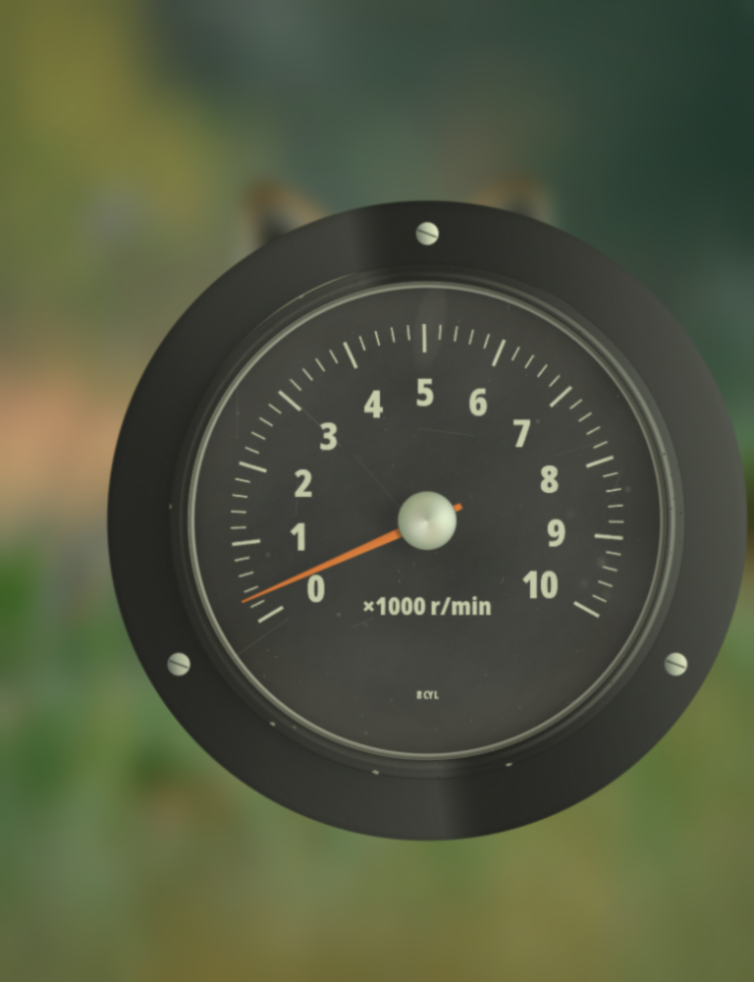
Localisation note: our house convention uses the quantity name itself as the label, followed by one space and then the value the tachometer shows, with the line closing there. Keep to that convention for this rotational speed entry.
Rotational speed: 300 rpm
